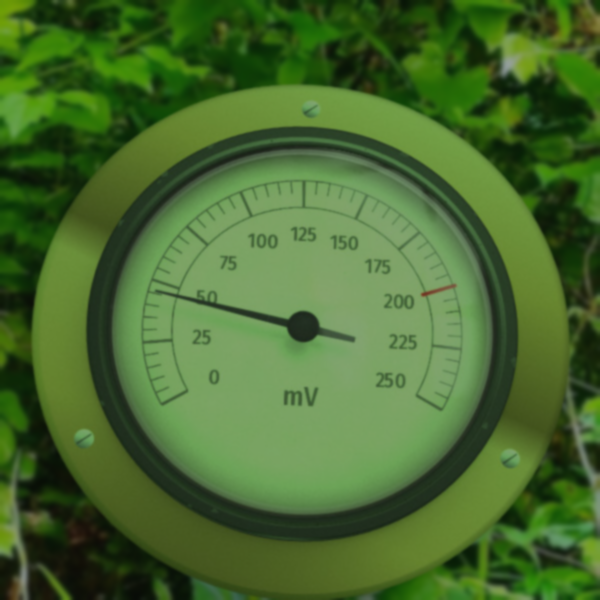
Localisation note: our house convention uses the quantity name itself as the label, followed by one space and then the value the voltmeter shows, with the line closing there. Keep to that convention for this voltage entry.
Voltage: 45 mV
